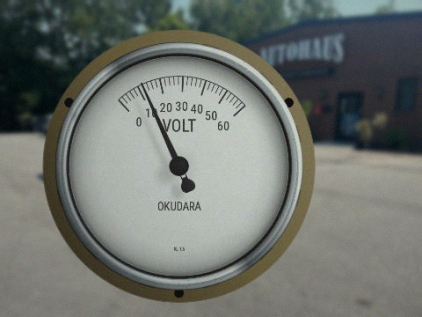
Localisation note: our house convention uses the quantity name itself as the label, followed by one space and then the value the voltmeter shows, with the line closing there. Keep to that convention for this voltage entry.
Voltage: 12 V
